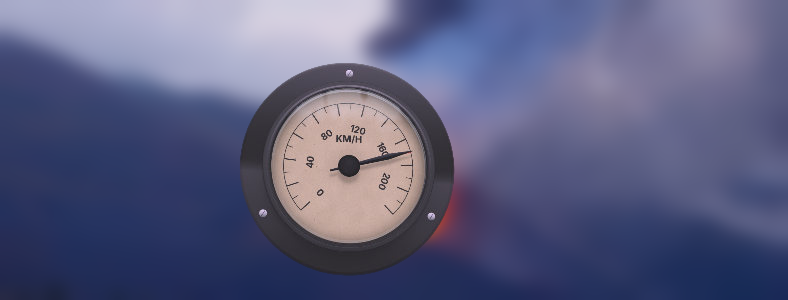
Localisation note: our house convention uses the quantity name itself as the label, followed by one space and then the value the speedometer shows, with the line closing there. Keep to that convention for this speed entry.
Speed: 170 km/h
